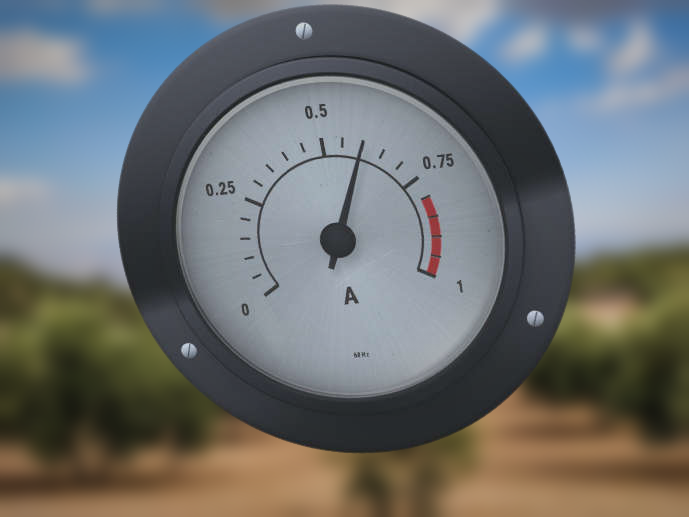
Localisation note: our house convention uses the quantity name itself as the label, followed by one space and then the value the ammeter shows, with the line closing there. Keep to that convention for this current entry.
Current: 0.6 A
